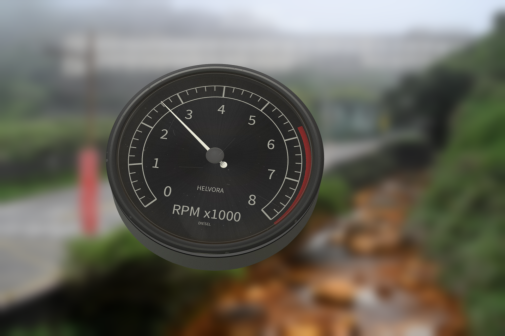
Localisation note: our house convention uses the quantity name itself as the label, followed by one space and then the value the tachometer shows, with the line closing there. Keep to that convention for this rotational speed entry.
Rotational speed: 2600 rpm
